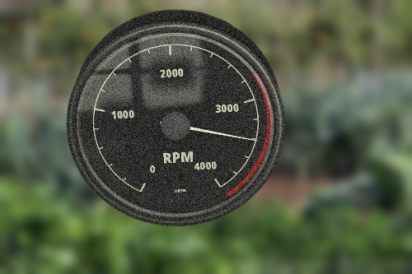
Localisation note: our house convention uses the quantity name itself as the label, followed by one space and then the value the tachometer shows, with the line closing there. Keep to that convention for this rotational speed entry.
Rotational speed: 3400 rpm
